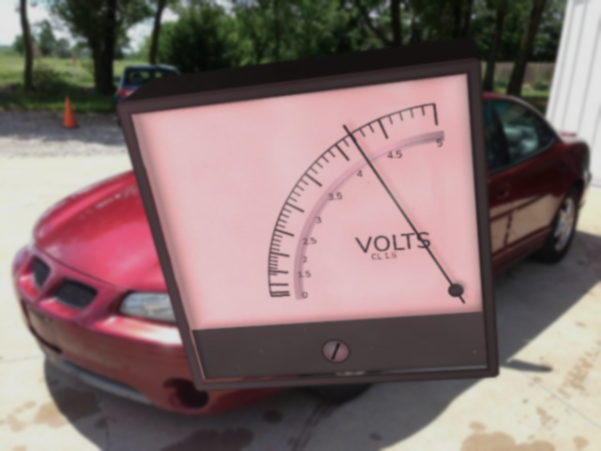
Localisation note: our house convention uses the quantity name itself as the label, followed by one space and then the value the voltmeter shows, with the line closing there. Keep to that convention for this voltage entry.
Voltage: 4.2 V
